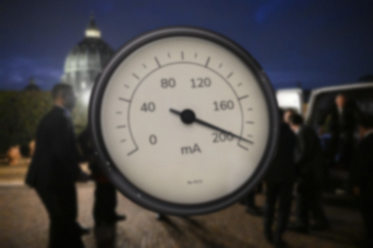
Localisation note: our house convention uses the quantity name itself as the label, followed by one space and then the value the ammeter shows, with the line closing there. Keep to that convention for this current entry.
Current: 195 mA
